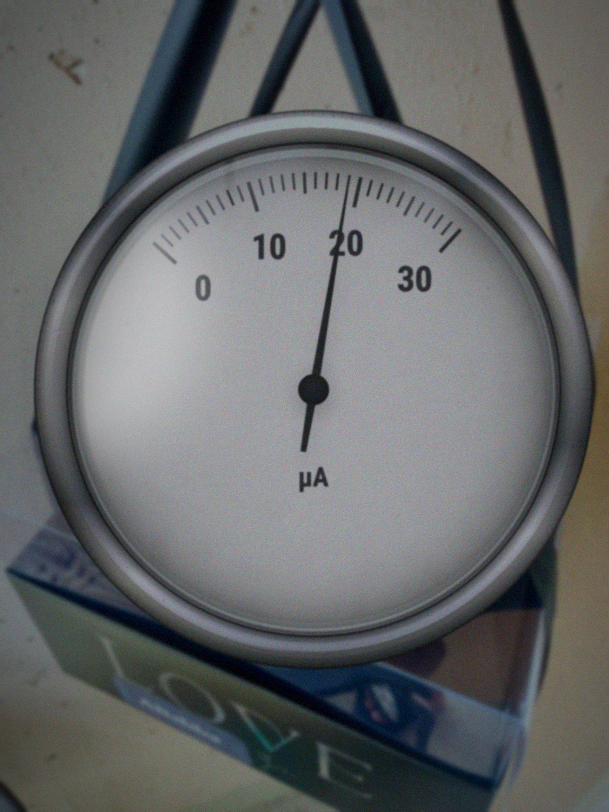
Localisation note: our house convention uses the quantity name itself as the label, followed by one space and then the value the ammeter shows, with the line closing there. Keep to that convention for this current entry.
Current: 19 µA
